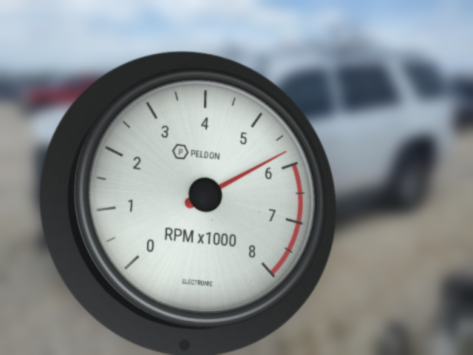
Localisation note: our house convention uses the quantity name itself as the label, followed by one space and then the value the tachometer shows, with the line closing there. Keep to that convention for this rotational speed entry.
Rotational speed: 5750 rpm
